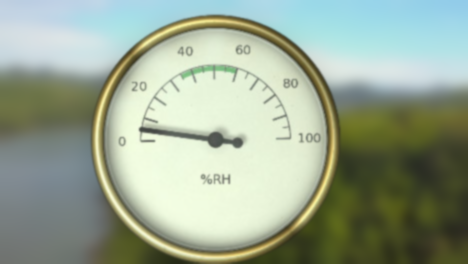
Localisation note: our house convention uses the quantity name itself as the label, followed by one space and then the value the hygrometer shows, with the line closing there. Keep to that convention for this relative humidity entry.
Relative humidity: 5 %
